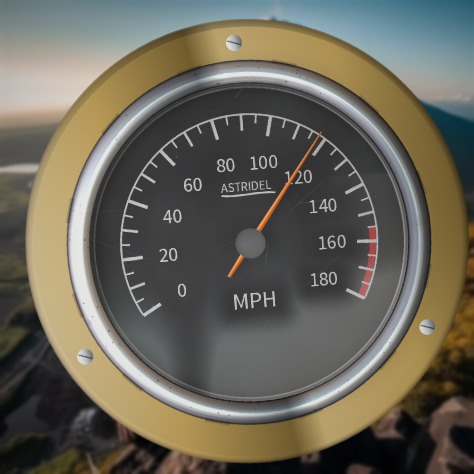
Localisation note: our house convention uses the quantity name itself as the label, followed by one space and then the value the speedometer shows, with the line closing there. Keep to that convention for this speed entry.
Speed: 117.5 mph
